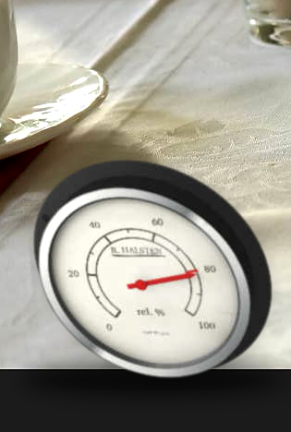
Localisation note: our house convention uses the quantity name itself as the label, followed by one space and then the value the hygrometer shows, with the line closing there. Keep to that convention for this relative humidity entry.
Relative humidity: 80 %
